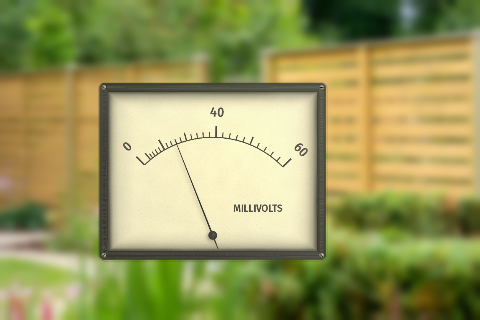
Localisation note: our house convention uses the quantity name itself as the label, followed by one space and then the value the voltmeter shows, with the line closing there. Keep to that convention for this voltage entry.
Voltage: 26 mV
